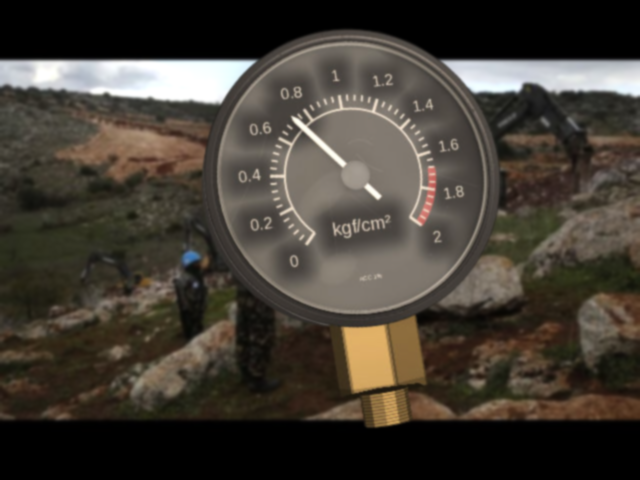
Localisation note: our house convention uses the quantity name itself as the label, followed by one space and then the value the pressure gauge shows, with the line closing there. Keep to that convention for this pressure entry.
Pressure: 0.72 kg/cm²
